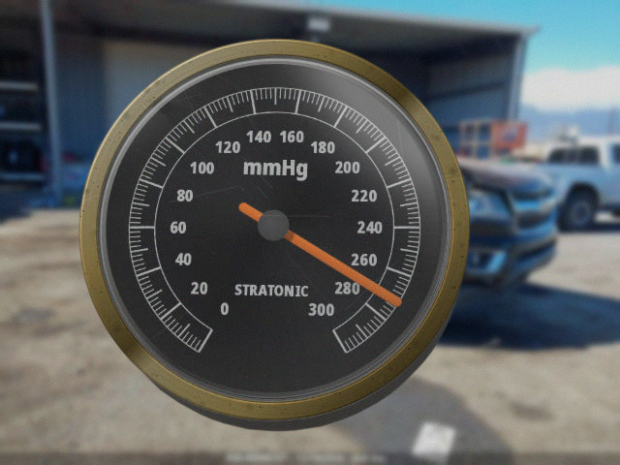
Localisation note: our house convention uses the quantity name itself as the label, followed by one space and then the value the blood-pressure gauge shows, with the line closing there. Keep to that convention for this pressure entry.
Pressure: 272 mmHg
